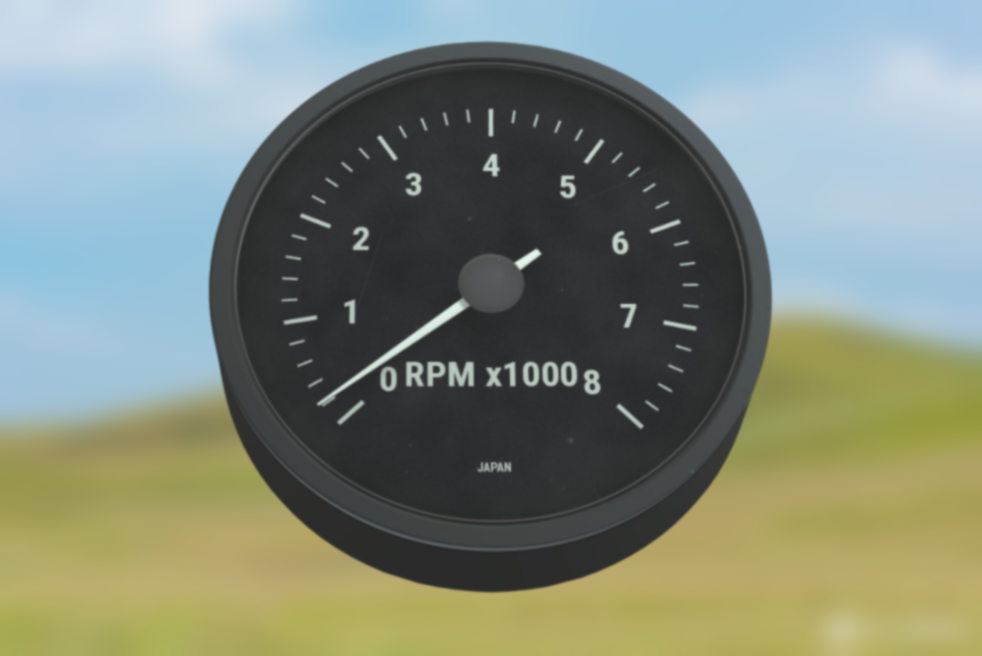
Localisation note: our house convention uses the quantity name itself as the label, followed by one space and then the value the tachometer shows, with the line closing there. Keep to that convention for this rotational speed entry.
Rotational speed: 200 rpm
